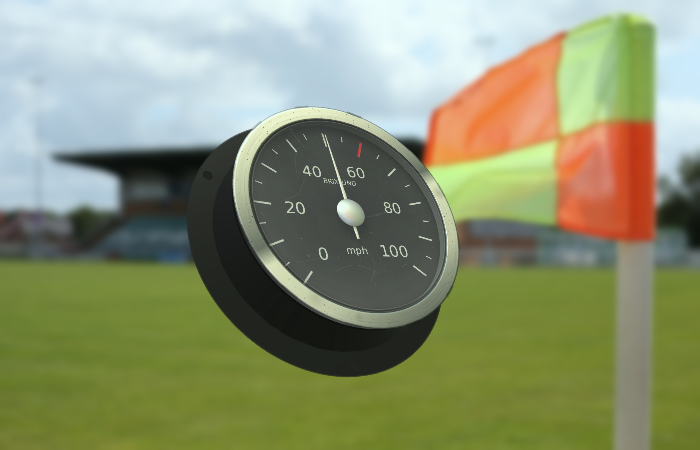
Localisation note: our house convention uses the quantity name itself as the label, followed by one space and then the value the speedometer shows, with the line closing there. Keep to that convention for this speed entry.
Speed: 50 mph
